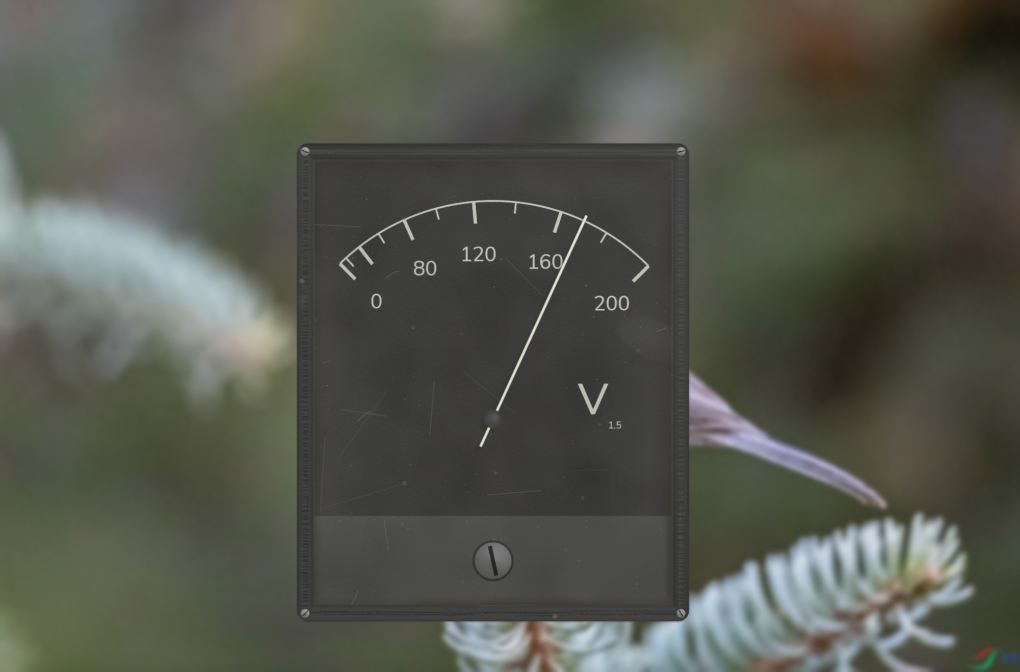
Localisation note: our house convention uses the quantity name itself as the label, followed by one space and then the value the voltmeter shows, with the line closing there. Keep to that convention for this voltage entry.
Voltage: 170 V
